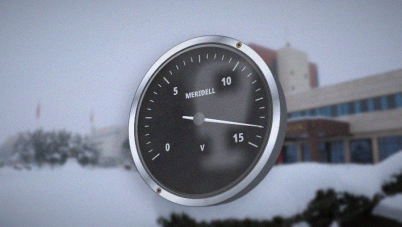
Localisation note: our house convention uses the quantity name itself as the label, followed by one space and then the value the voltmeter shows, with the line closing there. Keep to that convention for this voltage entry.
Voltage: 14 V
